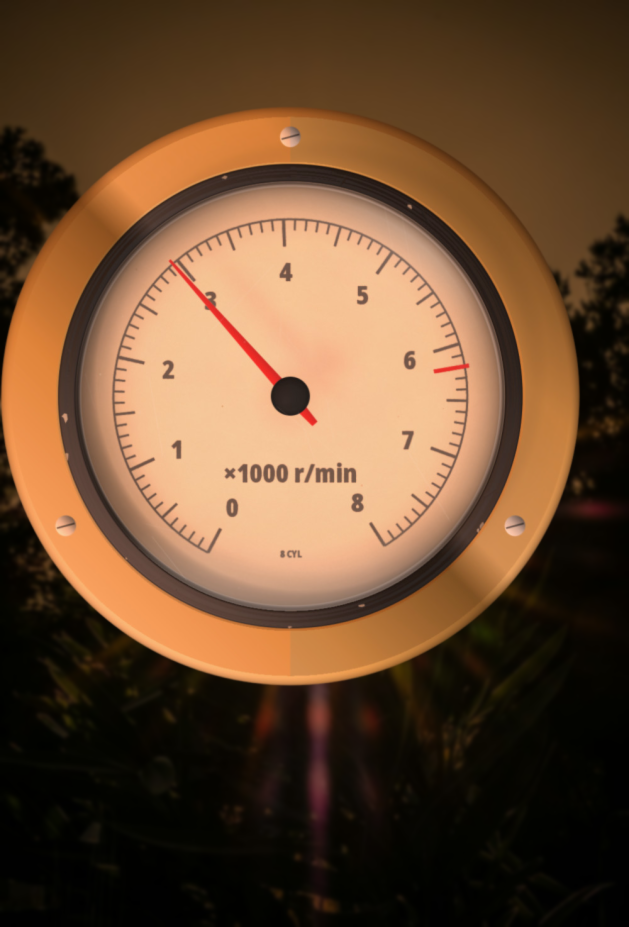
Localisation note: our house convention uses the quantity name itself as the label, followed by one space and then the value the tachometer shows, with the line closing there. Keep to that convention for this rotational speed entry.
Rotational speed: 2950 rpm
